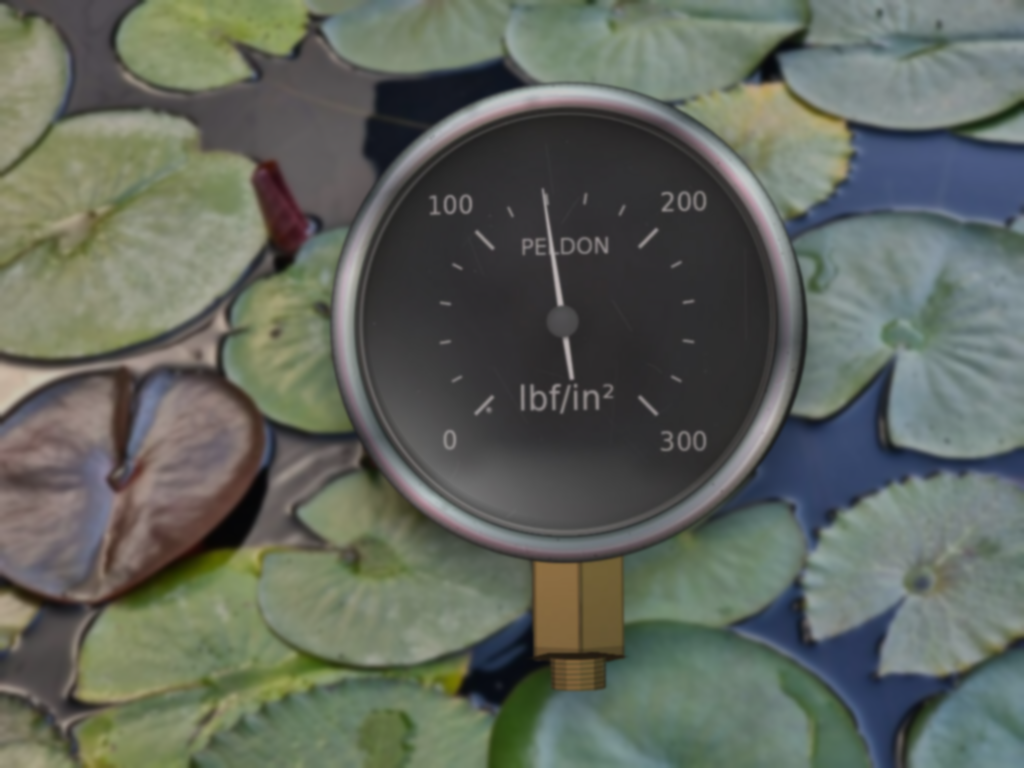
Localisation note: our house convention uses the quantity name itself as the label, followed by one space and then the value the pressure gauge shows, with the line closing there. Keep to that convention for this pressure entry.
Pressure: 140 psi
